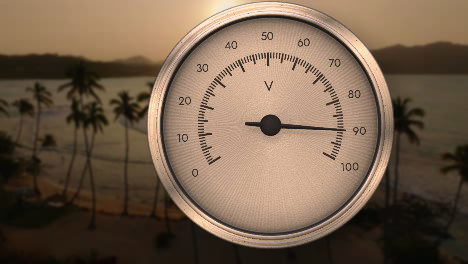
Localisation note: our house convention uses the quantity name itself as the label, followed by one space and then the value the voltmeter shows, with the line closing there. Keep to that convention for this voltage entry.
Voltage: 90 V
